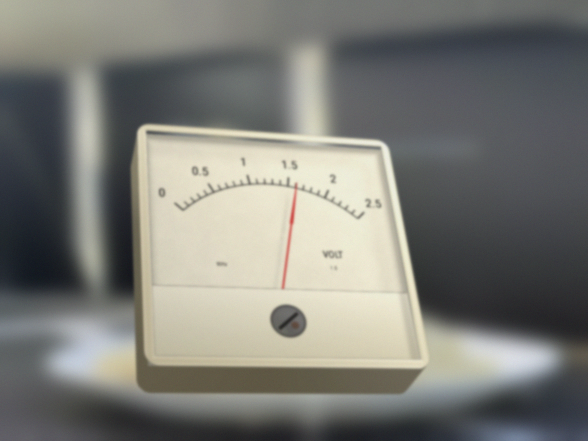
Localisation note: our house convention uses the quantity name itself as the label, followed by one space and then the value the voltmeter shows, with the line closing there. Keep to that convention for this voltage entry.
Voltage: 1.6 V
